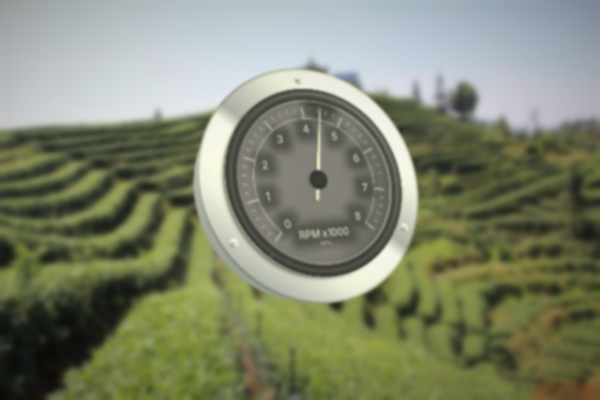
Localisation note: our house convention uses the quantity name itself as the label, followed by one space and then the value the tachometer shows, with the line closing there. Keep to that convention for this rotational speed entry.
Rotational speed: 4400 rpm
